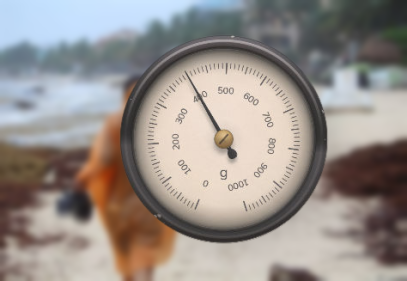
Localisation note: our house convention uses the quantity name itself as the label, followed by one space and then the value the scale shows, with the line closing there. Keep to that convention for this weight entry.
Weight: 400 g
